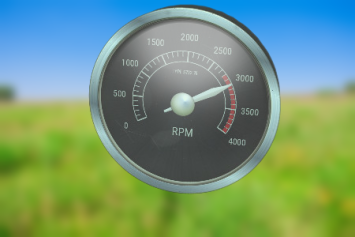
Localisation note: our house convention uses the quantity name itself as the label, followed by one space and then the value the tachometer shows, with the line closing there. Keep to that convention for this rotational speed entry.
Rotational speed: 3000 rpm
